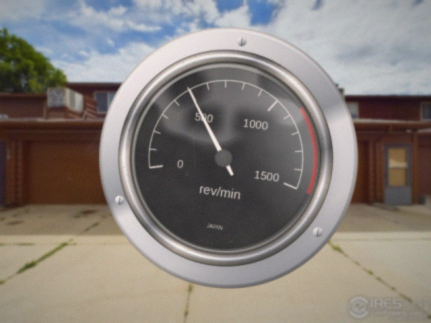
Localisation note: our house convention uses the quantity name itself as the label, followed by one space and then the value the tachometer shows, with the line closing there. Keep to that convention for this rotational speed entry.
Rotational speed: 500 rpm
